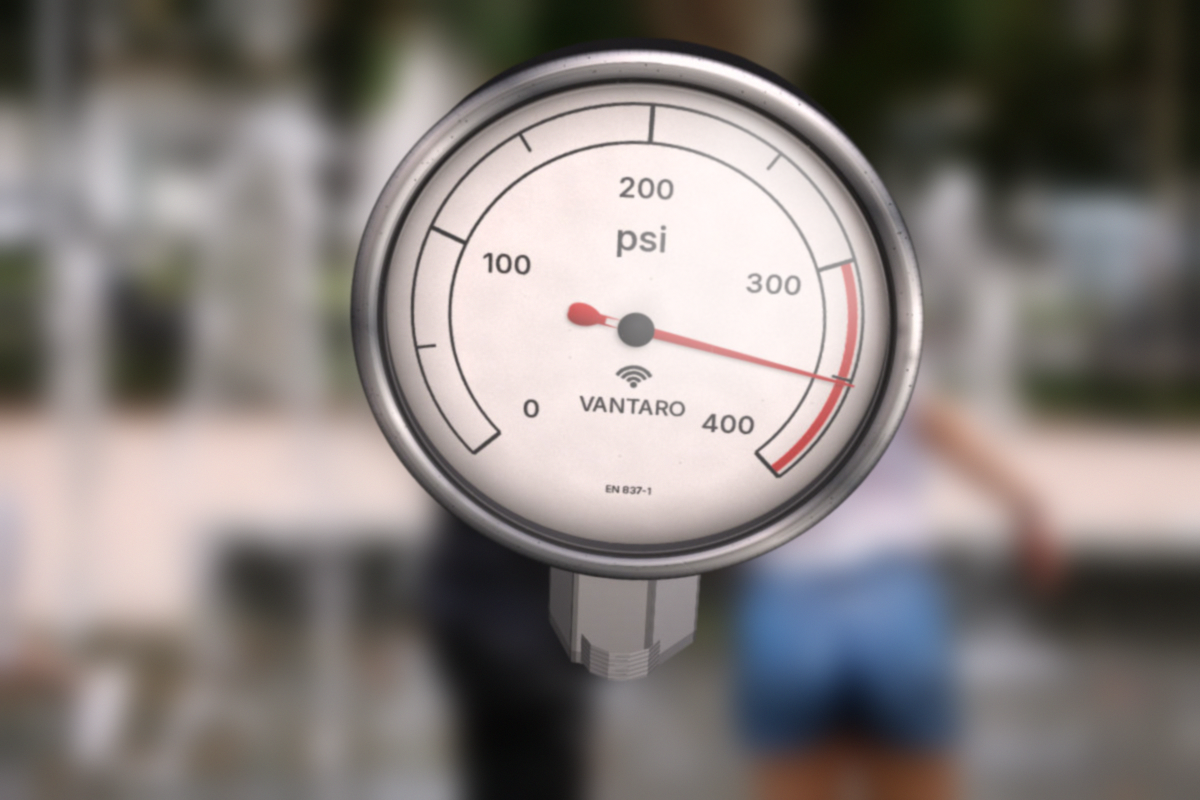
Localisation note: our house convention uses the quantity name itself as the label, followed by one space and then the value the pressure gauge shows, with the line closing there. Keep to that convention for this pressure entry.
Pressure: 350 psi
